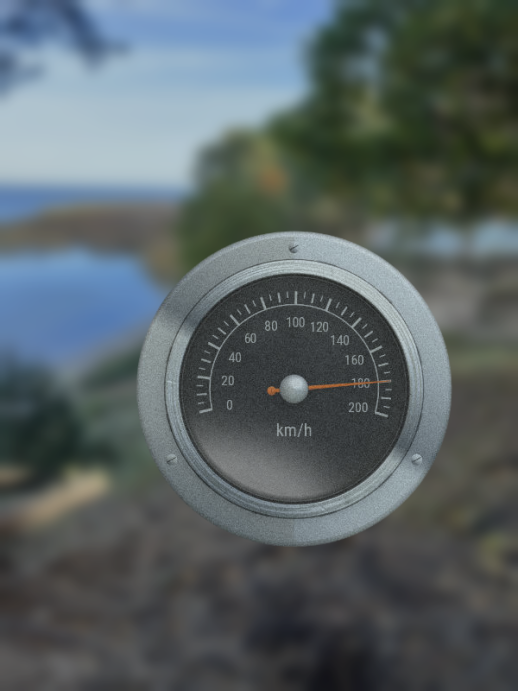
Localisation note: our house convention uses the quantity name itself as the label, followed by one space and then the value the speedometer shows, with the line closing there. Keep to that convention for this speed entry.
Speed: 180 km/h
